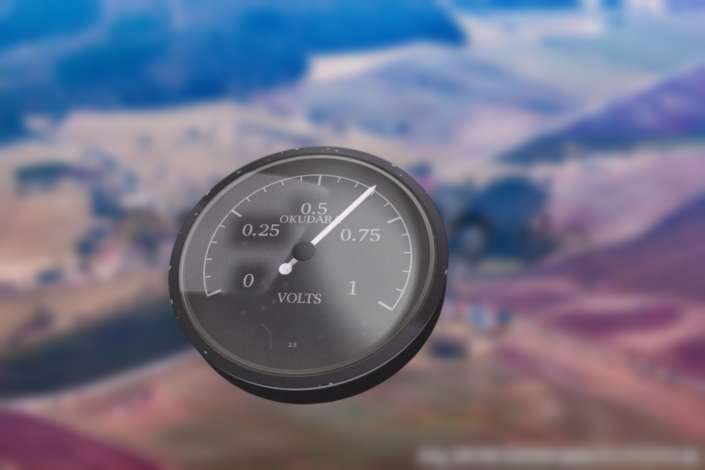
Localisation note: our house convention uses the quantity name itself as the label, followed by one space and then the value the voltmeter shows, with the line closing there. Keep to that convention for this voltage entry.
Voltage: 0.65 V
